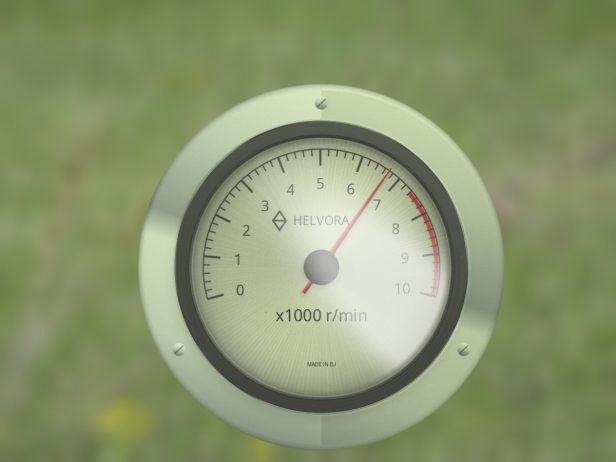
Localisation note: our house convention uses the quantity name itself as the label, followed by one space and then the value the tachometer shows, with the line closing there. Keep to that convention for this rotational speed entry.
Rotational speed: 6700 rpm
